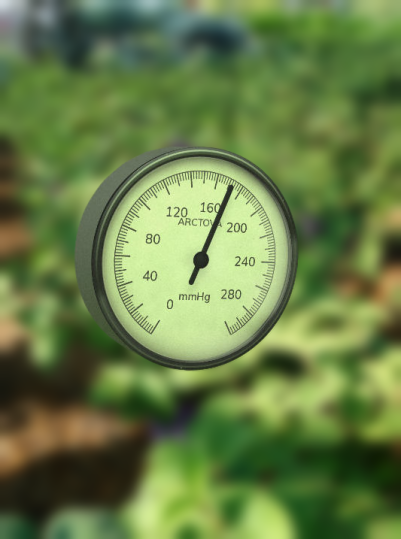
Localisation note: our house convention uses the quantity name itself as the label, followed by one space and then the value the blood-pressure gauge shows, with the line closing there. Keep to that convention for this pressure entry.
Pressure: 170 mmHg
